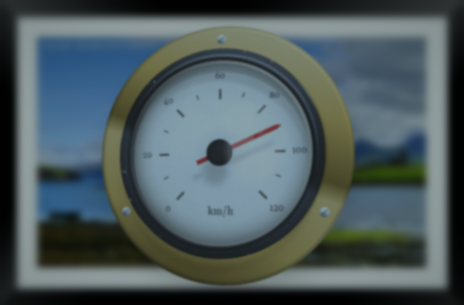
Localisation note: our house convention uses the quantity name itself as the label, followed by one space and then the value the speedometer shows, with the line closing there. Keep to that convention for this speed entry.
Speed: 90 km/h
